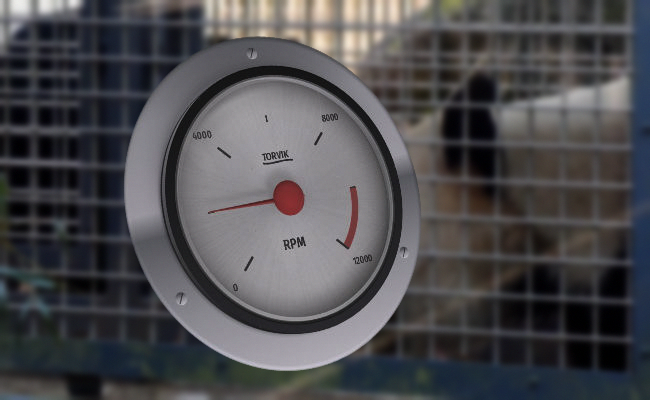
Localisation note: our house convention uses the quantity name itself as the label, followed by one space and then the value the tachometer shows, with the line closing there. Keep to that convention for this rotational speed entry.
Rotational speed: 2000 rpm
